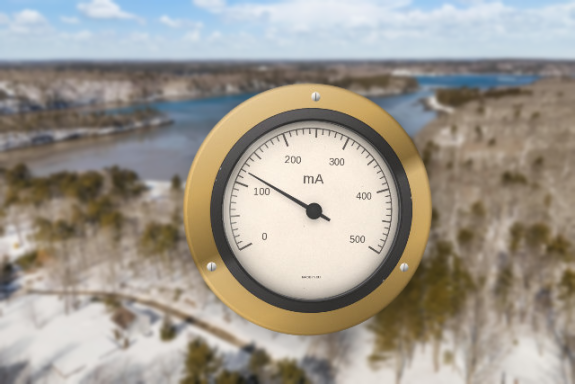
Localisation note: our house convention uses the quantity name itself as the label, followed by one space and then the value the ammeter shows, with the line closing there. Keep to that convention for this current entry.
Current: 120 mA
